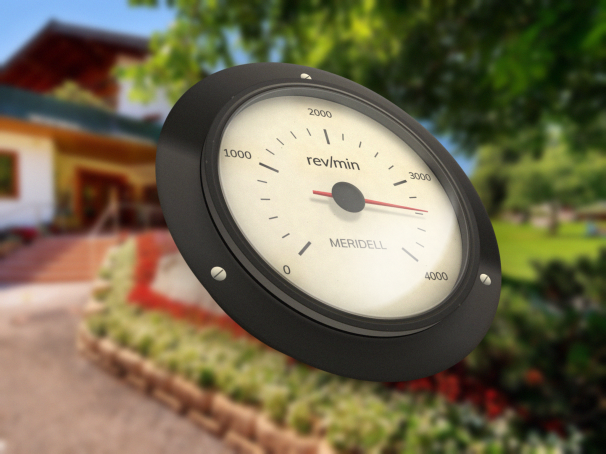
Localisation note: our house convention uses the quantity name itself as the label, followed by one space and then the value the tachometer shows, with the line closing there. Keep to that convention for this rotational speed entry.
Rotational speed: 3400 rpm
